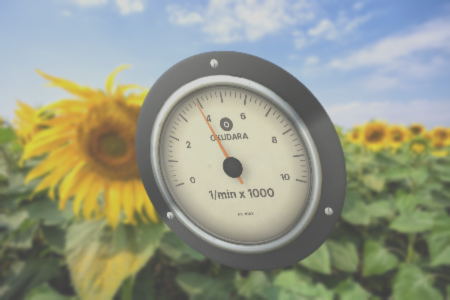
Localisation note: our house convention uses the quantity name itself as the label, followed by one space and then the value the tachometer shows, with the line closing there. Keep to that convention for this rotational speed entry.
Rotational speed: 4000 rpm
